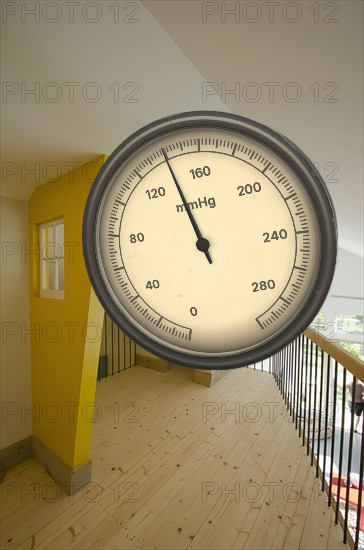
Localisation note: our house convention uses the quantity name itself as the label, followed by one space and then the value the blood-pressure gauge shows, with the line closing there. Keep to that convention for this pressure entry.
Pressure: 140 mmHg
